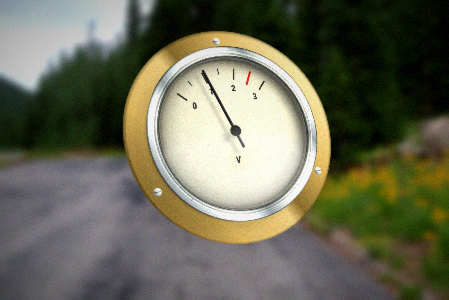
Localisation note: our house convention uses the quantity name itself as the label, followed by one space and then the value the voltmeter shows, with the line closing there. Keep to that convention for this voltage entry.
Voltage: 1 V
